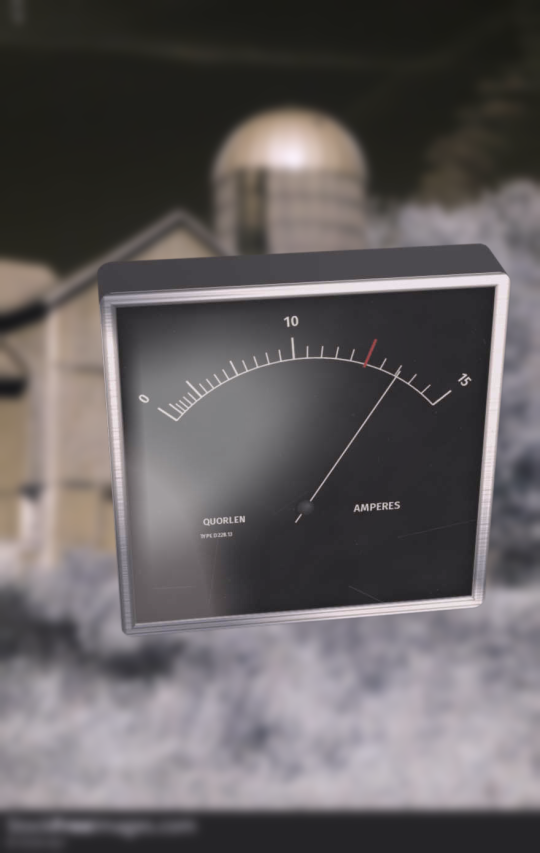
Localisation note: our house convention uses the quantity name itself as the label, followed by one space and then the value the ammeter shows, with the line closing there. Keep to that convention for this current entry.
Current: 13.5 A
